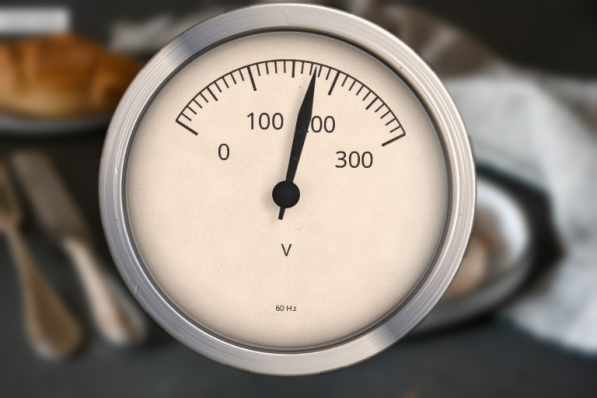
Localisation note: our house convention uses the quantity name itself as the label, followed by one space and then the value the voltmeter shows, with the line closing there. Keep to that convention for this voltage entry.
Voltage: 175 V
